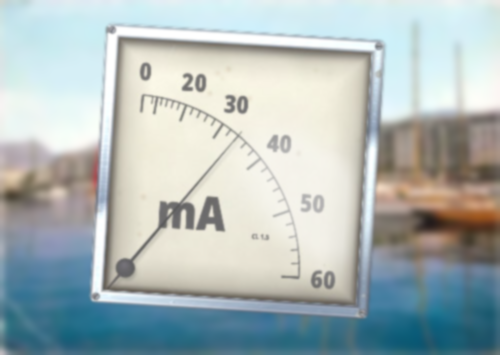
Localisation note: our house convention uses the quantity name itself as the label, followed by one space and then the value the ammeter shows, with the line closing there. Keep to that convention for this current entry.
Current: 34 mA
